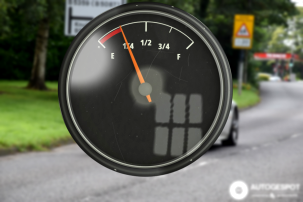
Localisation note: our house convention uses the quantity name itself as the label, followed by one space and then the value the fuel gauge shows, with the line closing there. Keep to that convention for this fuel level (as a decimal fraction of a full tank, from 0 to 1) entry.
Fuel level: 0.25
